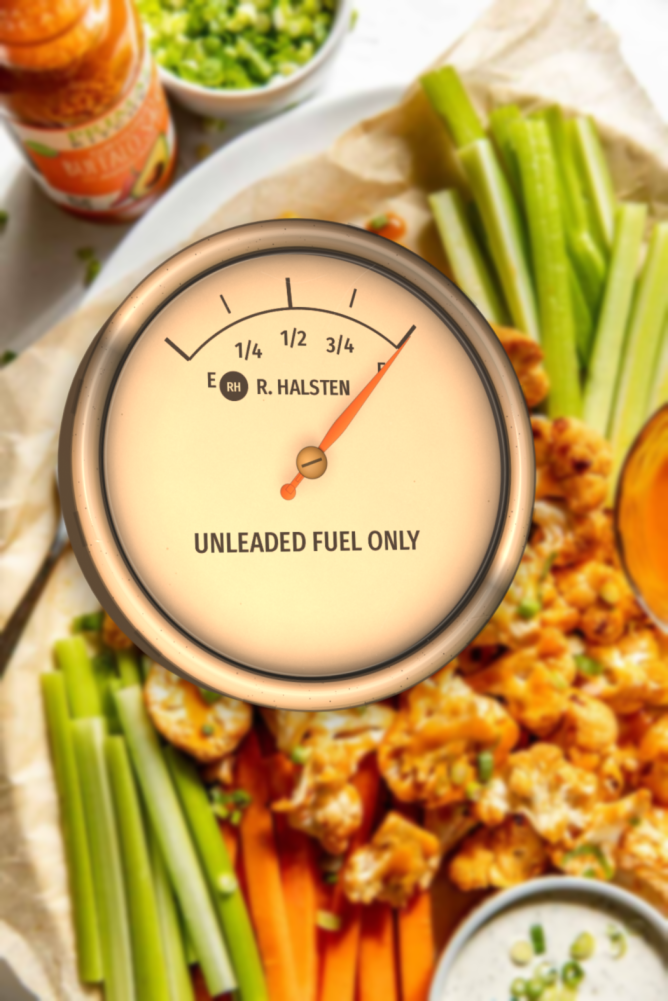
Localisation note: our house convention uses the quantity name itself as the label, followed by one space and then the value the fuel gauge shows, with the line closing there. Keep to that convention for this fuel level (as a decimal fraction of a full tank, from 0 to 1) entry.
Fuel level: 1
